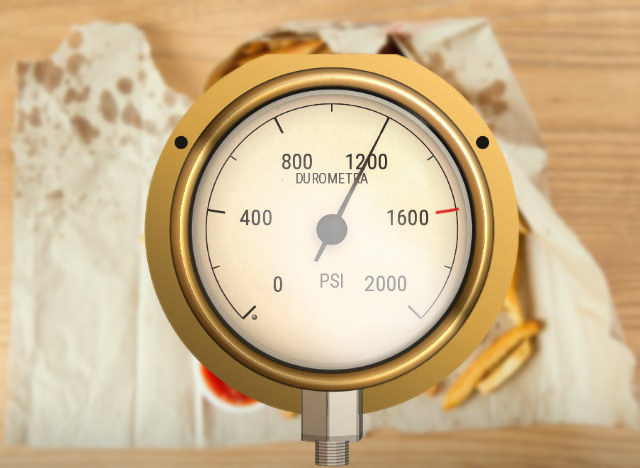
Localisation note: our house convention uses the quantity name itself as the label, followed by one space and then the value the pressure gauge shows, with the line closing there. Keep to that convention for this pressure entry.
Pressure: 1200 psi
